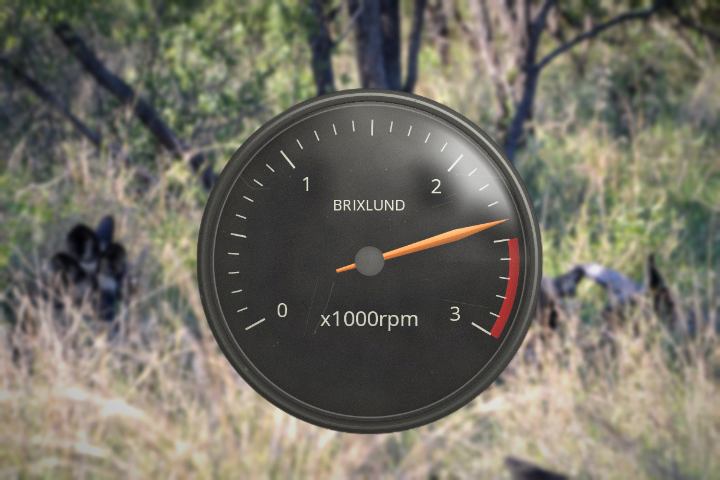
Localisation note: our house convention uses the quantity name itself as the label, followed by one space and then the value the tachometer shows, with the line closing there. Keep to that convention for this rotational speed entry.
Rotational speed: 2400 rpm
